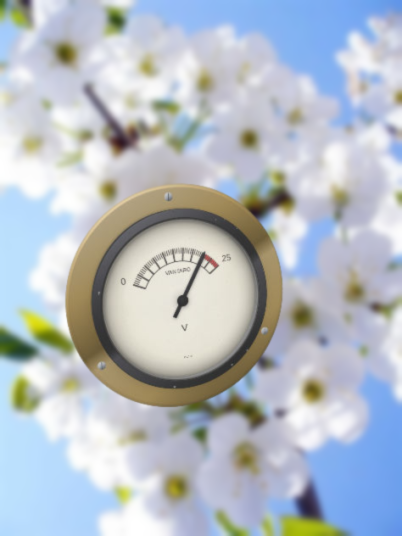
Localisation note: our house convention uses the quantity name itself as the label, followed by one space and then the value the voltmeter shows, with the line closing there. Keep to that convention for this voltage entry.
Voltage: 20 V
